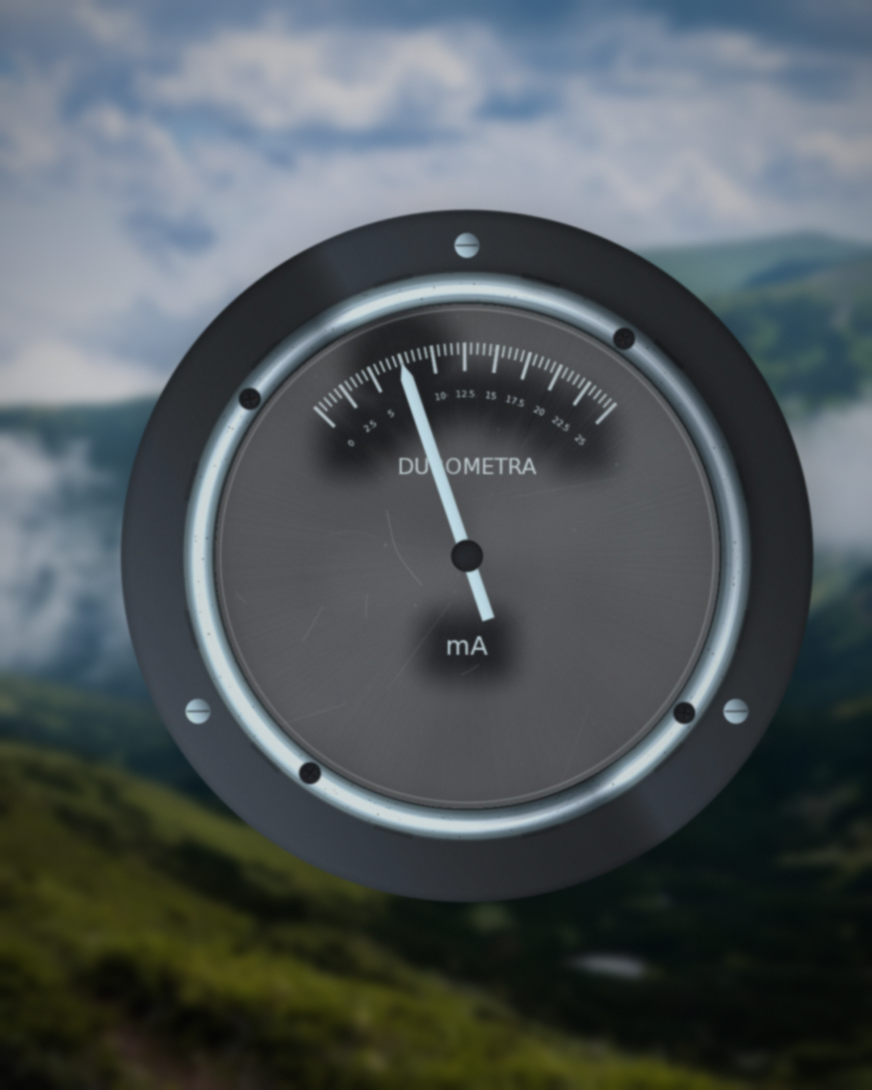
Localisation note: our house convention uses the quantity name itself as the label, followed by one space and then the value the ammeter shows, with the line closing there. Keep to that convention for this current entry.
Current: 7.5 mA
